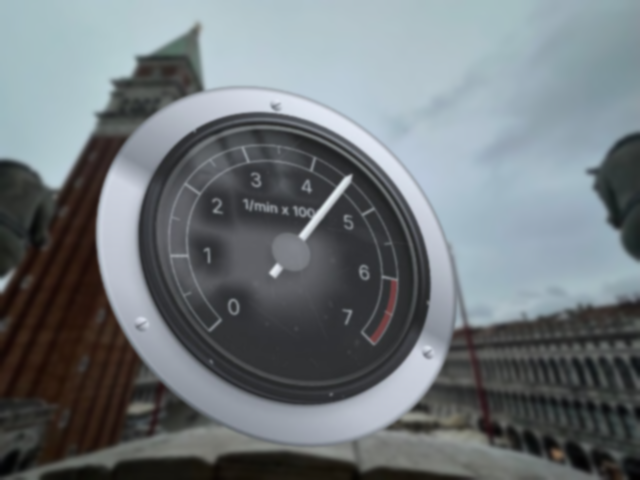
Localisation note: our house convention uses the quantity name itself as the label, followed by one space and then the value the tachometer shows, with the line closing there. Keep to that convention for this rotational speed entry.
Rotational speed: 4500 rpm
